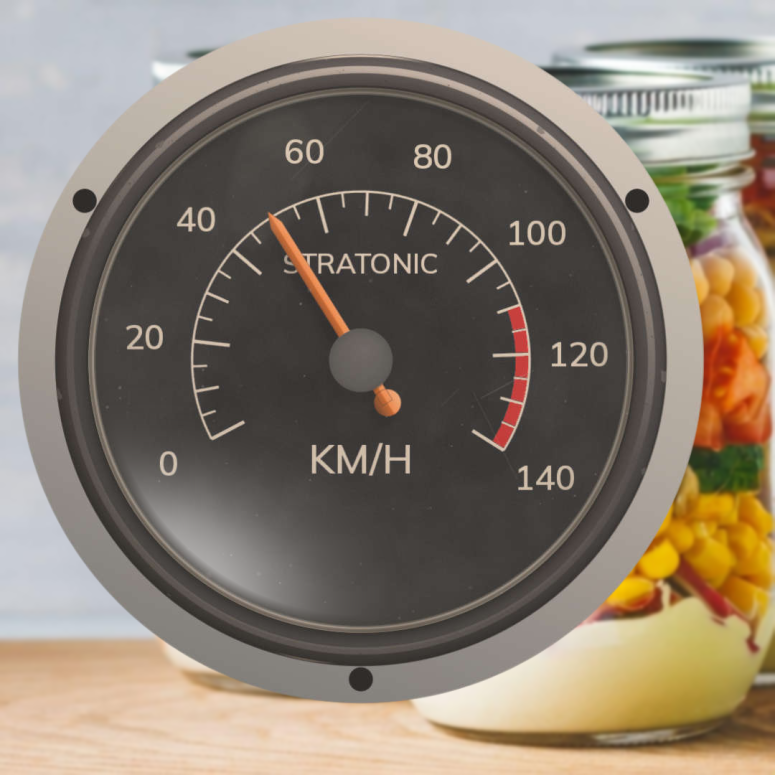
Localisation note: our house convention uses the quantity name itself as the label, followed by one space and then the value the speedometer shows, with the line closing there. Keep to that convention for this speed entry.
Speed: 50 km/h
